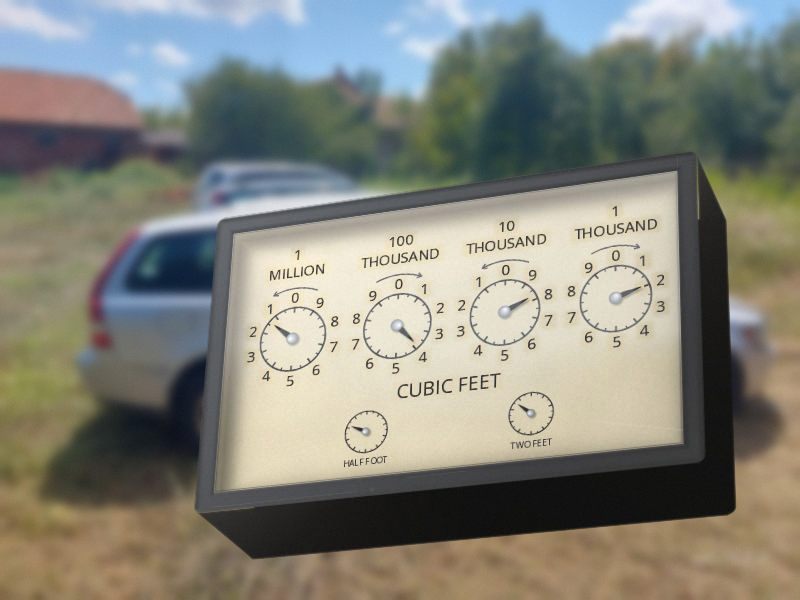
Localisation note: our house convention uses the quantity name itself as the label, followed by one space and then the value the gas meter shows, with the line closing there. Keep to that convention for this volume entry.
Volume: 138200 ft³
